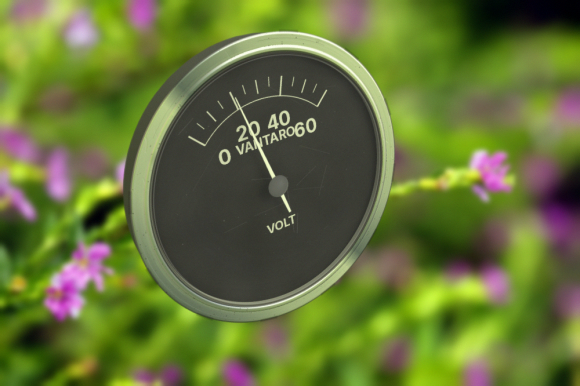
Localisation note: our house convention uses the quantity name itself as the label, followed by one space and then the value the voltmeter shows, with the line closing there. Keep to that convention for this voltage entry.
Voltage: 20 V
